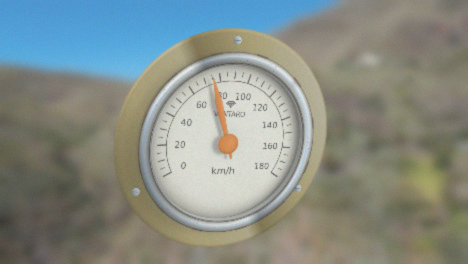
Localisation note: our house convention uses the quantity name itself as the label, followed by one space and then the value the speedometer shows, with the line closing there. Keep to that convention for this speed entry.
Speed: 75 km/h
